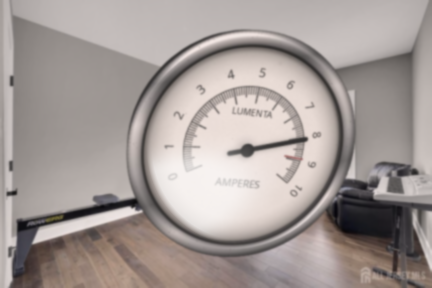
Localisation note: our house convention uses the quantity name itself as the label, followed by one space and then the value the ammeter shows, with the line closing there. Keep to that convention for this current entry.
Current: 8 A
